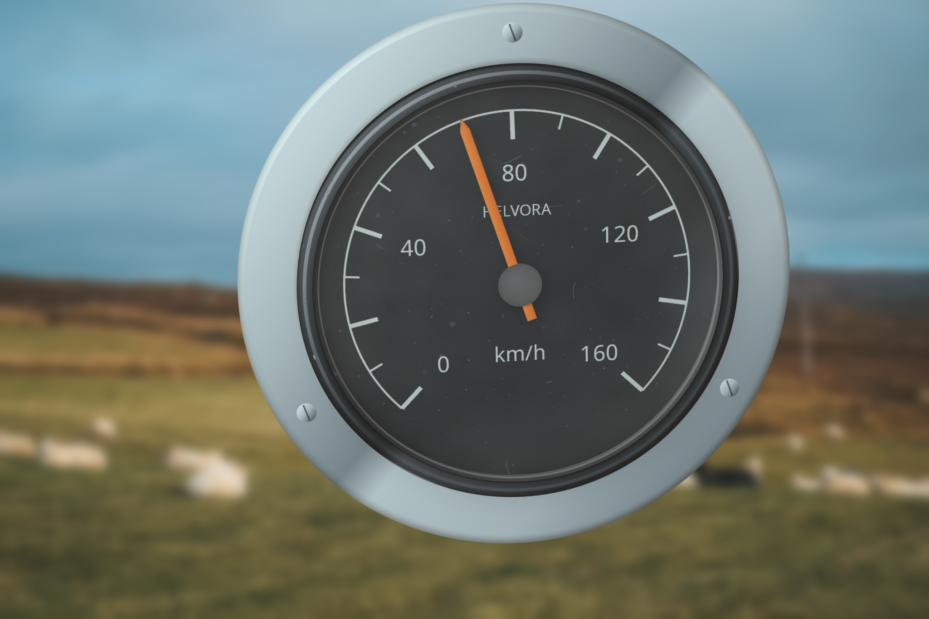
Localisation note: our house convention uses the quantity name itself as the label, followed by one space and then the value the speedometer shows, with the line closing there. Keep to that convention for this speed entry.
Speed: 70 km/h
